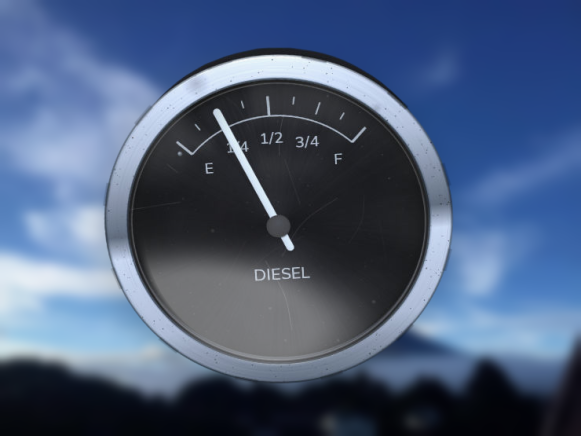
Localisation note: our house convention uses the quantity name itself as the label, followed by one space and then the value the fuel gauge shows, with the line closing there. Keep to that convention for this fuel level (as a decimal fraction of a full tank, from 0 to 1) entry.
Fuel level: 0.25
